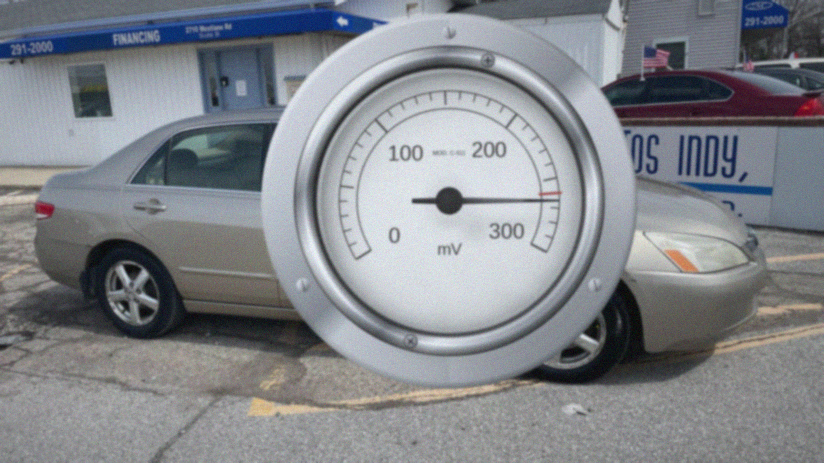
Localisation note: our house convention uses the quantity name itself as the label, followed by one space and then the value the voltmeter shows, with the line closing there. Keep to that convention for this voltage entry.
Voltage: 265 mV
